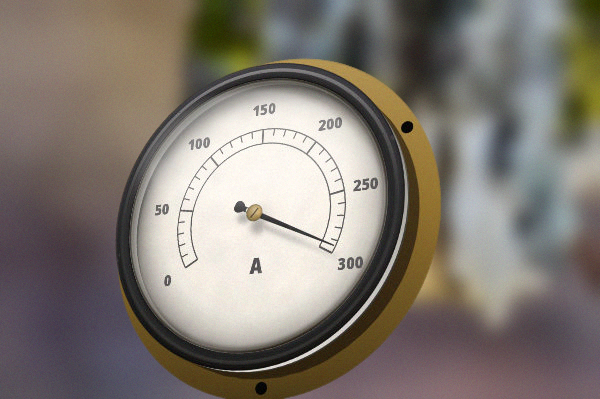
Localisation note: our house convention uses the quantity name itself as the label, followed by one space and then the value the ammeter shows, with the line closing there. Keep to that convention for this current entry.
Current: 295 A
